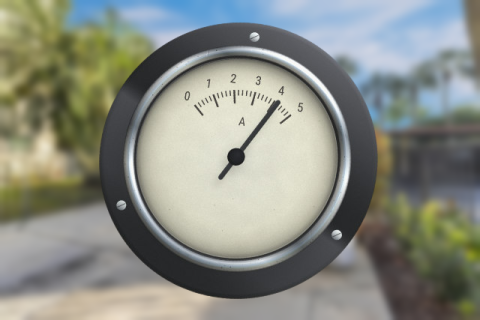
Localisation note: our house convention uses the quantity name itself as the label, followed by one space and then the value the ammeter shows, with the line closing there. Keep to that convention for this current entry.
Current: 4.2 A
